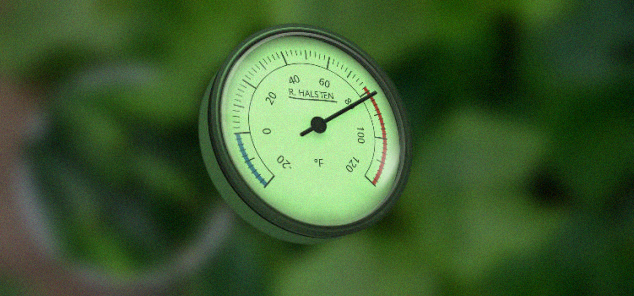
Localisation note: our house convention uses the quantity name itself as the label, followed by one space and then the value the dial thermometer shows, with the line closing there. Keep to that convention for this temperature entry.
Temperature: 82 °F
